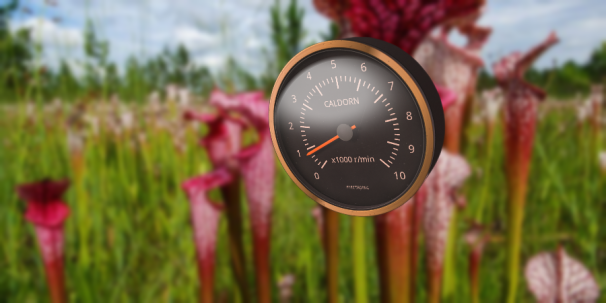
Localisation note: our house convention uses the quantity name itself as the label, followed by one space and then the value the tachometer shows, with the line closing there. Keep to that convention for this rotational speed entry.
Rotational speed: 800 rpm
